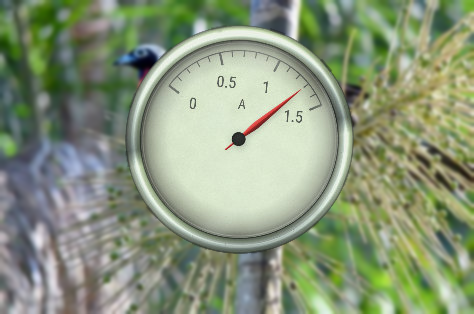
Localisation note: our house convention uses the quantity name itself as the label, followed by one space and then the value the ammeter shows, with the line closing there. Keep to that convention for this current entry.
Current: 1.3 A
